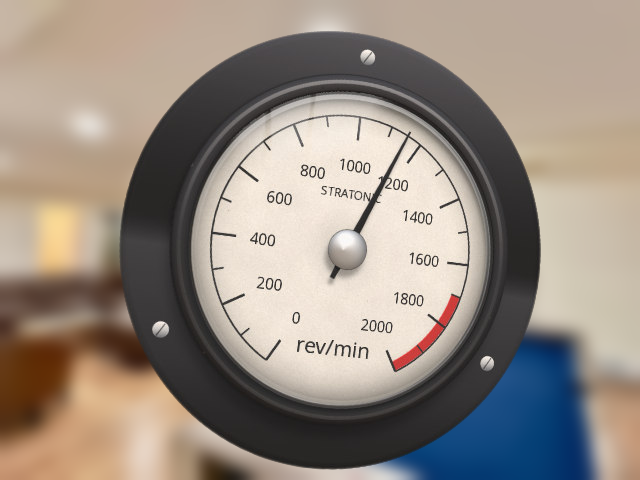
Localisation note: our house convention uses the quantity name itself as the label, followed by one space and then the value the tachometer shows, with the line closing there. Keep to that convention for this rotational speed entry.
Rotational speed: 1150 rpm
